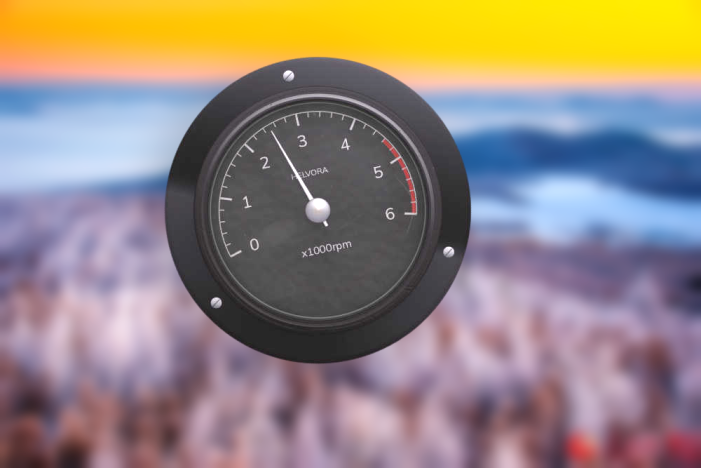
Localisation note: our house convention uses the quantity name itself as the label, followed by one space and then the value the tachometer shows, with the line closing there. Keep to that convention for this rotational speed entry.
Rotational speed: 2500 rpm
